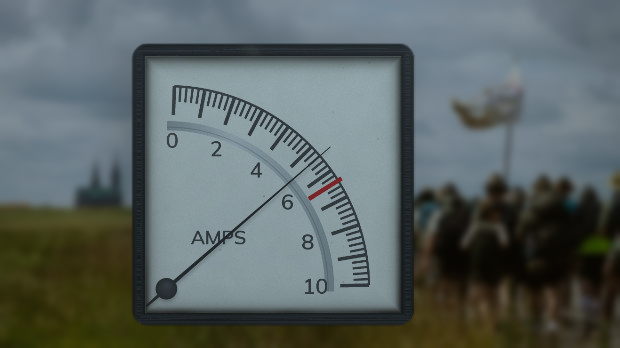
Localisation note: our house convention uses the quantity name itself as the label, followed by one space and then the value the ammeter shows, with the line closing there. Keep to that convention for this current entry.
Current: 5.4 A
